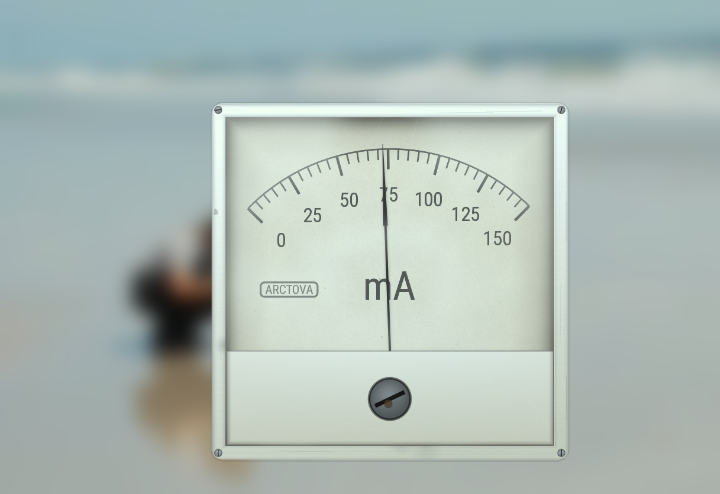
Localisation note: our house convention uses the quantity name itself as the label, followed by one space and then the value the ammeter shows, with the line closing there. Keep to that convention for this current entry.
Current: 72.5 mA
